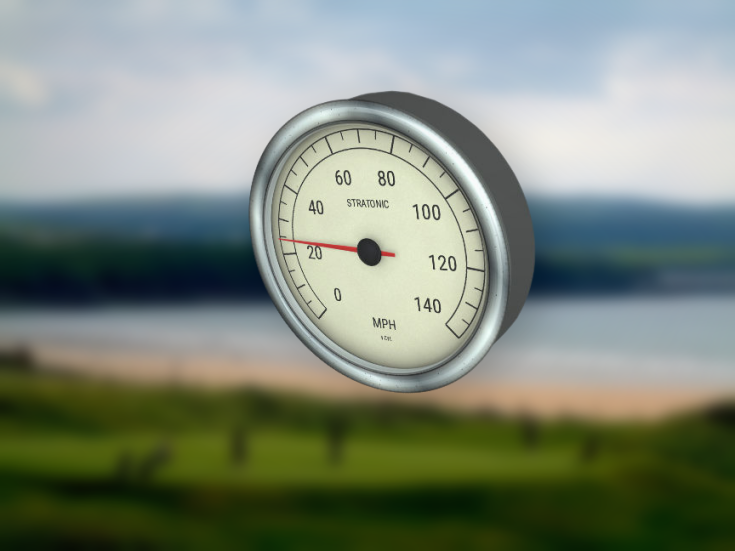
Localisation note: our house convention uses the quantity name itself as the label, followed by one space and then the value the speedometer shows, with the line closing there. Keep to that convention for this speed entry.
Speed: 25 mph
